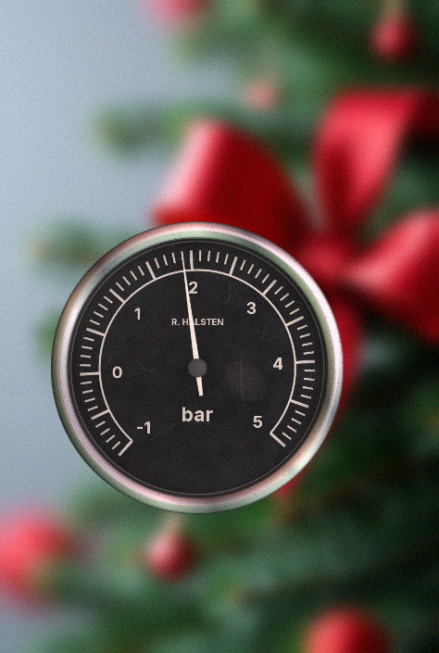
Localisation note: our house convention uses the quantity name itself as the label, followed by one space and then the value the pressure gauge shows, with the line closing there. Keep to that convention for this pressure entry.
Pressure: 1.9 bar
